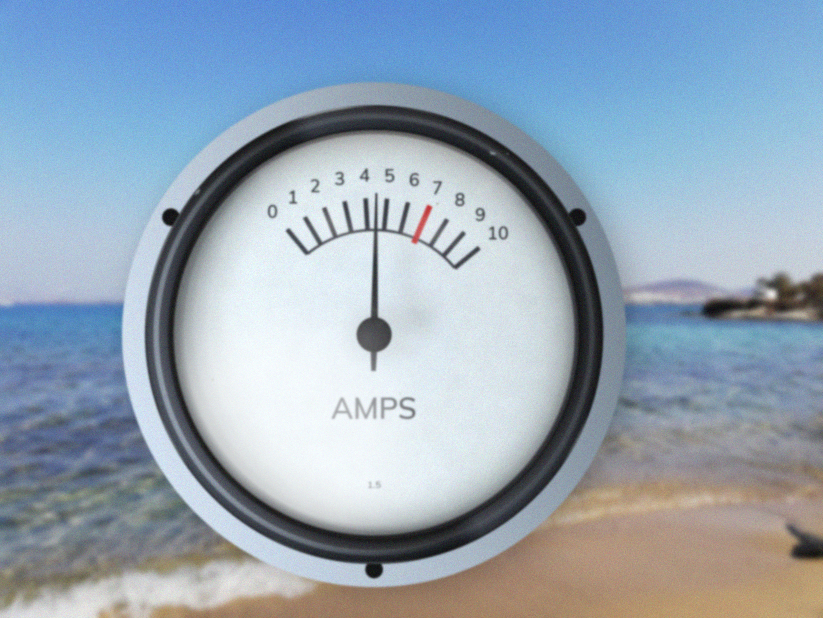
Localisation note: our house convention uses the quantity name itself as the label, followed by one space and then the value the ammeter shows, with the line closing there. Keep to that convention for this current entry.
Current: 4.5 A
